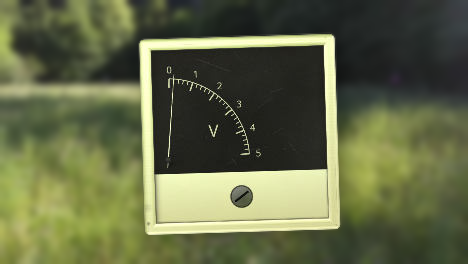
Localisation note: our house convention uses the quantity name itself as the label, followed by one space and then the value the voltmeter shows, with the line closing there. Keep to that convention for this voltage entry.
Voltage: 0.2 V
